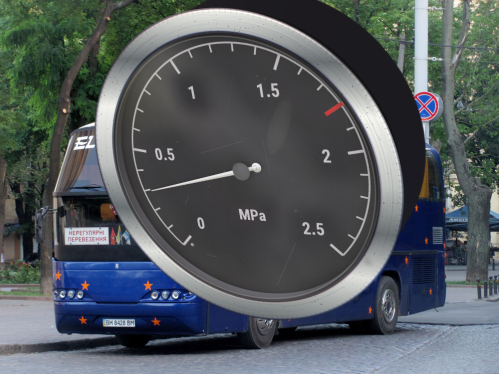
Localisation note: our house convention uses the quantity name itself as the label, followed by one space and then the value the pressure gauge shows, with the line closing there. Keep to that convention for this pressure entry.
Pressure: 0.3 MPa
